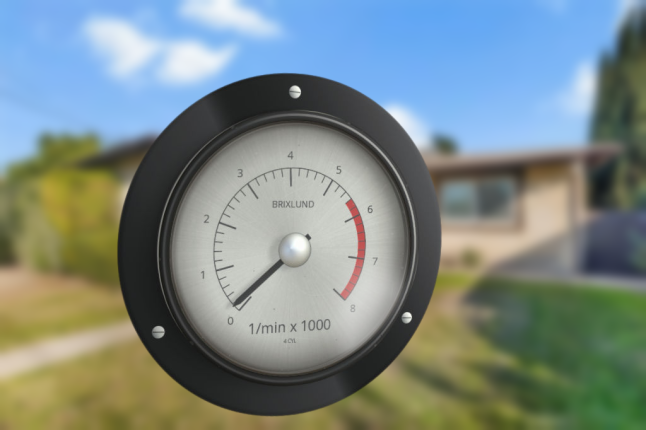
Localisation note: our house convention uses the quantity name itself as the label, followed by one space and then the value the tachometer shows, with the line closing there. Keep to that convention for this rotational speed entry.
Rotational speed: 200 rpm
